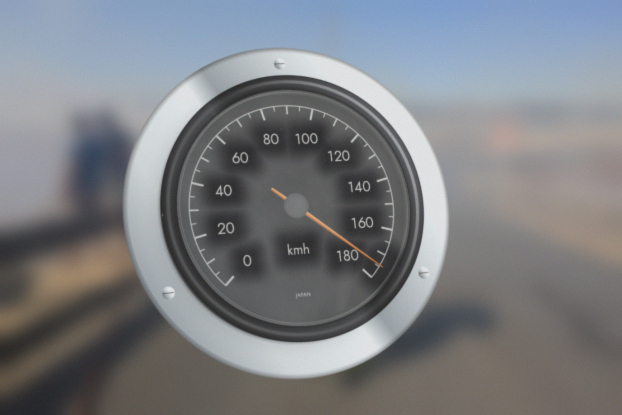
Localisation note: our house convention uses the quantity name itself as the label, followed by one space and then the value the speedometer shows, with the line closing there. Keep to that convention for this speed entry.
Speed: 175 km/h
